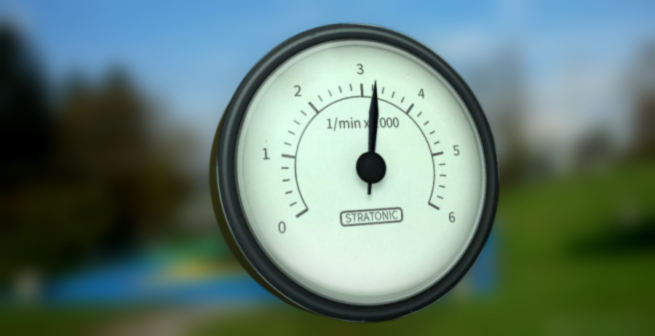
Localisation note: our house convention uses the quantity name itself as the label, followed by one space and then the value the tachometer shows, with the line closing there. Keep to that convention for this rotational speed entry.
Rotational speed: 3200 rpm
